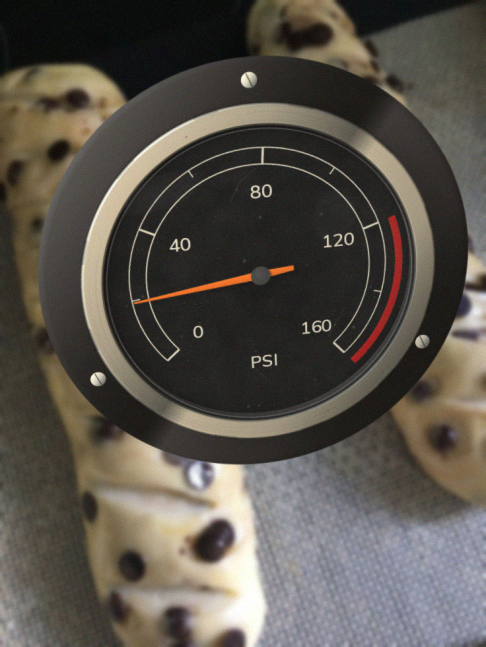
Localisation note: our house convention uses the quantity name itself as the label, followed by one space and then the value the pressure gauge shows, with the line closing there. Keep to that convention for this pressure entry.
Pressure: 20 psi
